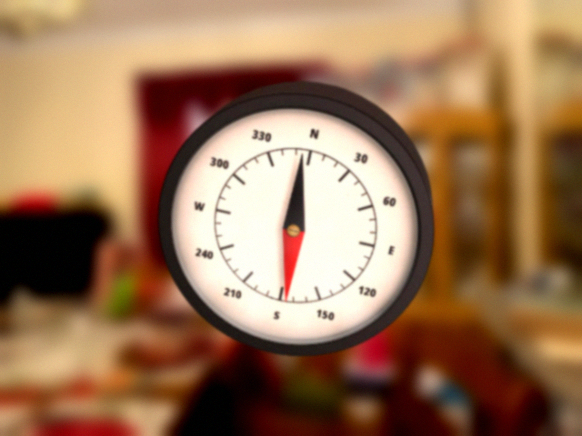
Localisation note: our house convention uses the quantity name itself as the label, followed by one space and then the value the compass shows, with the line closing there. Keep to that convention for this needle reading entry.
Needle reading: 175 °
